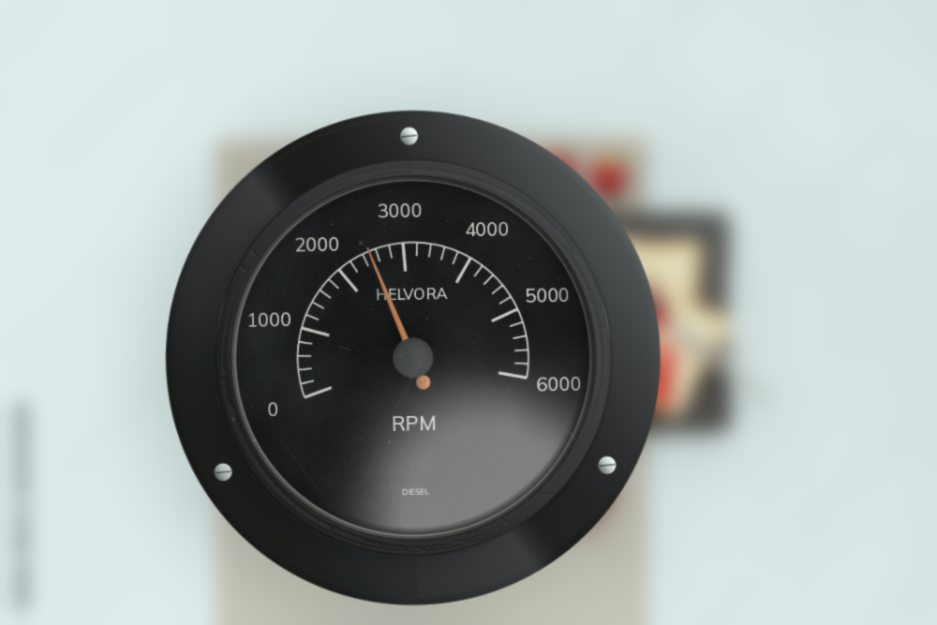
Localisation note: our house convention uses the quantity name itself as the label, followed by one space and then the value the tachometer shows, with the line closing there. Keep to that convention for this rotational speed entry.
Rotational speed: 2500 rpm
